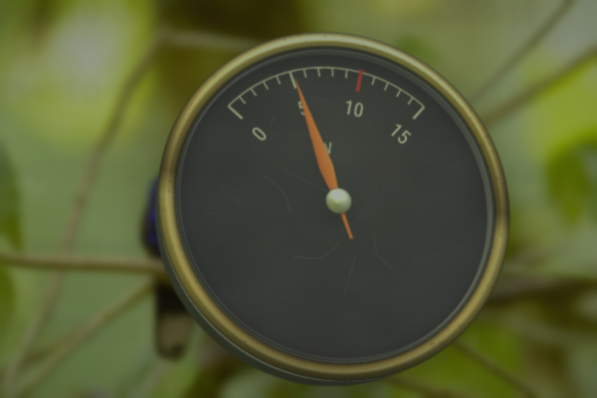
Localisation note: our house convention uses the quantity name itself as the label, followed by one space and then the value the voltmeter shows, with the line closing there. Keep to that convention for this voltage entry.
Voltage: 5 V
